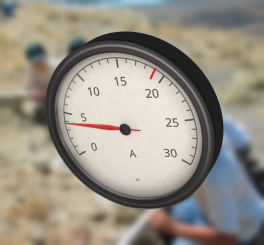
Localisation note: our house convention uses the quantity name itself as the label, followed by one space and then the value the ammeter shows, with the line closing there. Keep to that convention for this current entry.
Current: 4 A
